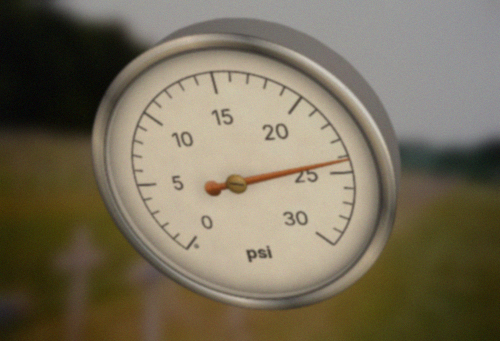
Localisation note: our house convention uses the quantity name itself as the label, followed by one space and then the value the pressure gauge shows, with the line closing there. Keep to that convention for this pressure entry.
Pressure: 24 psi
